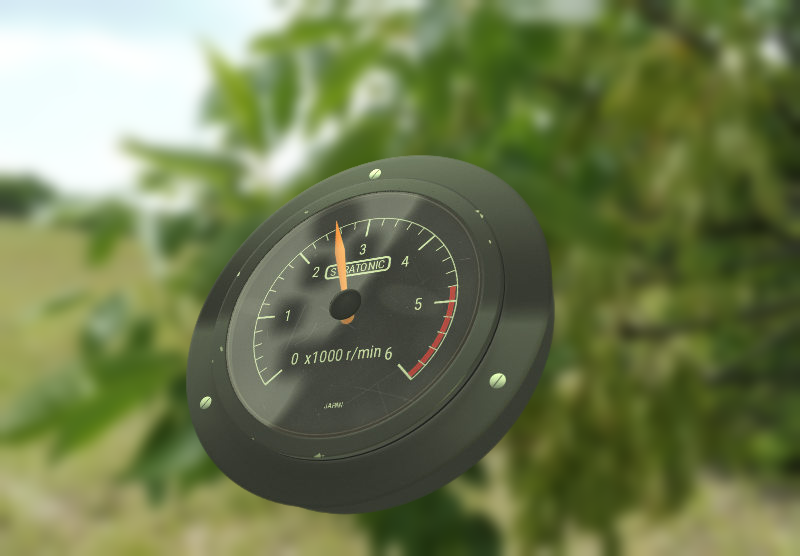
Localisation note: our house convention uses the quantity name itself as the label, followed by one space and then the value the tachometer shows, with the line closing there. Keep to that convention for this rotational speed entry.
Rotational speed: 2600 rpm
